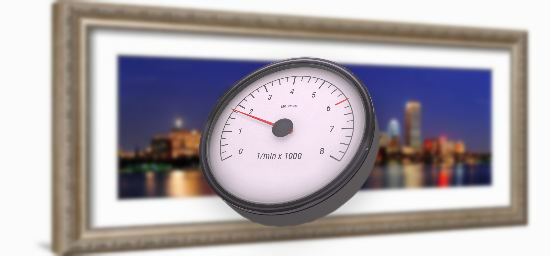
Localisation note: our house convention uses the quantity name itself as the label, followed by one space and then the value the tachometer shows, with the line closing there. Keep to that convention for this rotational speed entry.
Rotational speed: 1750 rpm
